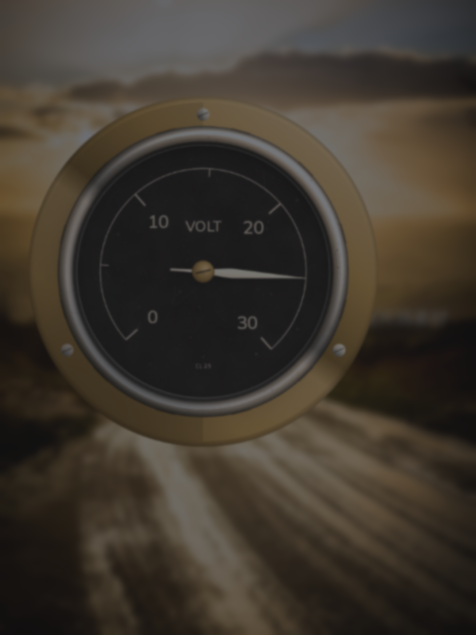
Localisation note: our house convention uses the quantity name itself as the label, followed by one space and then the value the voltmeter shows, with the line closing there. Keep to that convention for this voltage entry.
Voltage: 25 V
